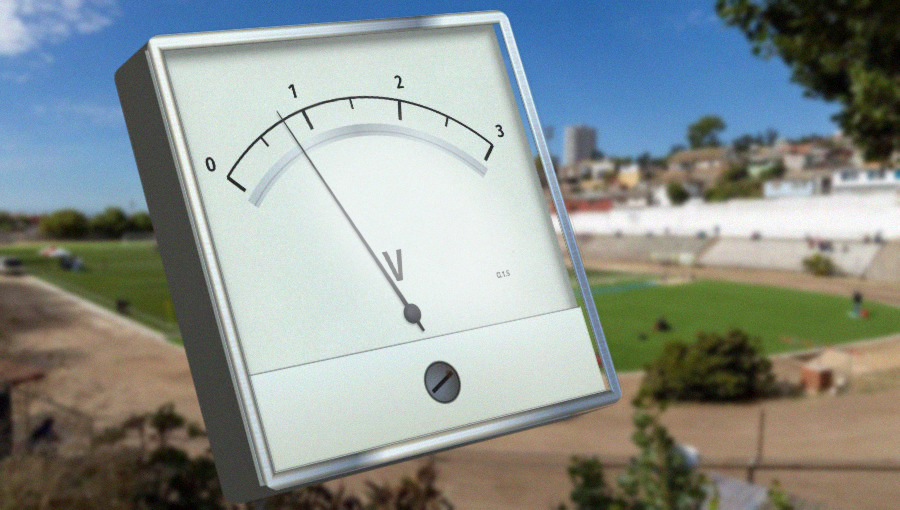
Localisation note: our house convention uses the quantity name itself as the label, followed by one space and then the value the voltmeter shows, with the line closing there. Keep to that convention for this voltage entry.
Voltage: 0.75 V
